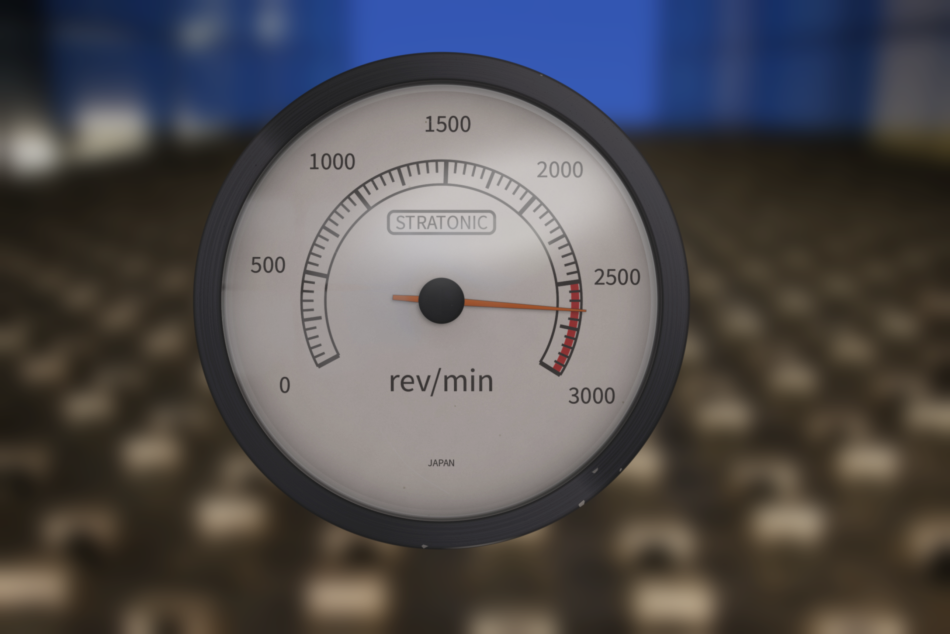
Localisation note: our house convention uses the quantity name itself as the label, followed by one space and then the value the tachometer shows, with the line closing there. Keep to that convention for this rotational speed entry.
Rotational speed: 2650 rpm
